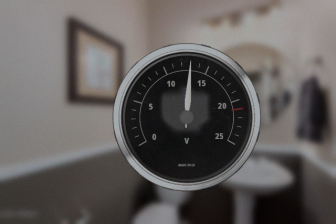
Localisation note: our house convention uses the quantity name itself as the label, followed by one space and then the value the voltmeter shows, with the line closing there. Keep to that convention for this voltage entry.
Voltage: 13 V
